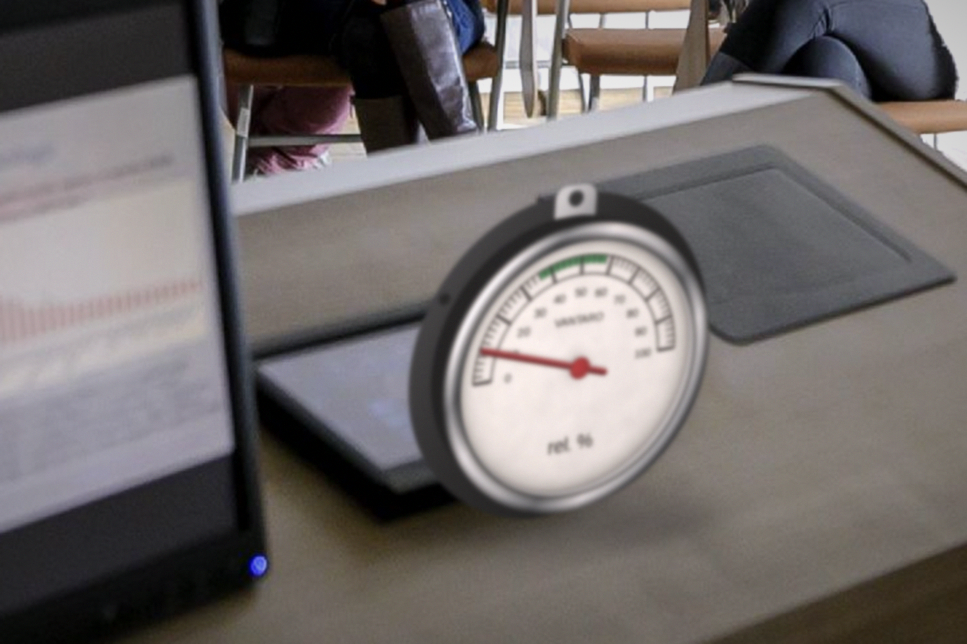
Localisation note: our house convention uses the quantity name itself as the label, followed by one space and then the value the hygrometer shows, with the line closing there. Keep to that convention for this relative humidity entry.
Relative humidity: 10 %
